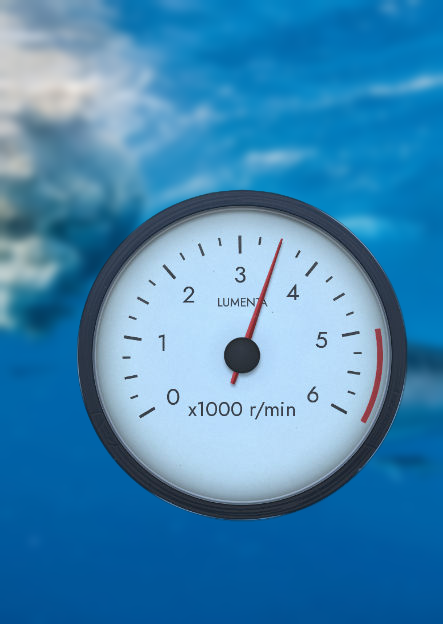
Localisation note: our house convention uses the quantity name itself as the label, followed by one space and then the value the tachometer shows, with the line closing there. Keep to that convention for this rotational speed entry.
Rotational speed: 3500 rpm
